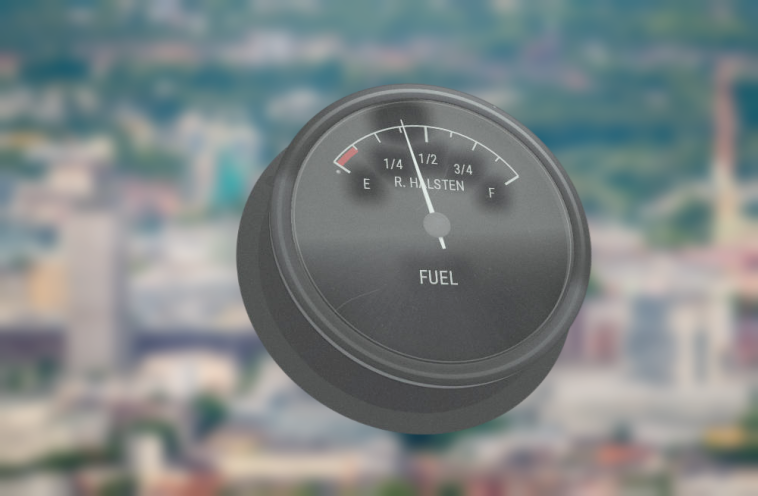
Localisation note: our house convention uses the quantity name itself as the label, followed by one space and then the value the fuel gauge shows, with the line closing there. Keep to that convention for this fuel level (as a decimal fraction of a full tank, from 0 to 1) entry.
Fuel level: 0.375
